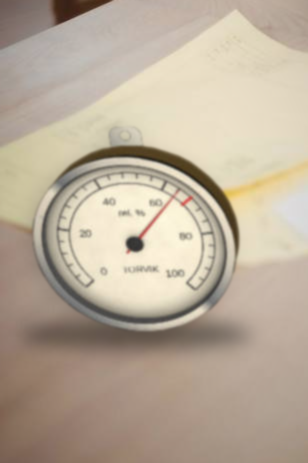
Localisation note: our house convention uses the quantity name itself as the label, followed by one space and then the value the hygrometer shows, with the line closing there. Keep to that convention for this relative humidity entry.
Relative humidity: 64 %
